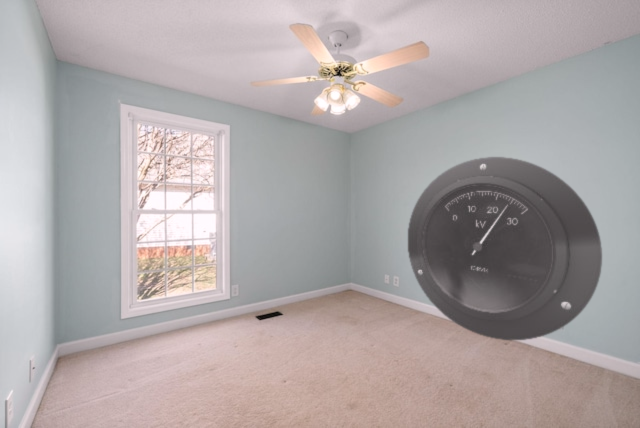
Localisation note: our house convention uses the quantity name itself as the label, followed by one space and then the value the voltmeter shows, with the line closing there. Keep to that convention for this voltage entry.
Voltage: 25 kV
